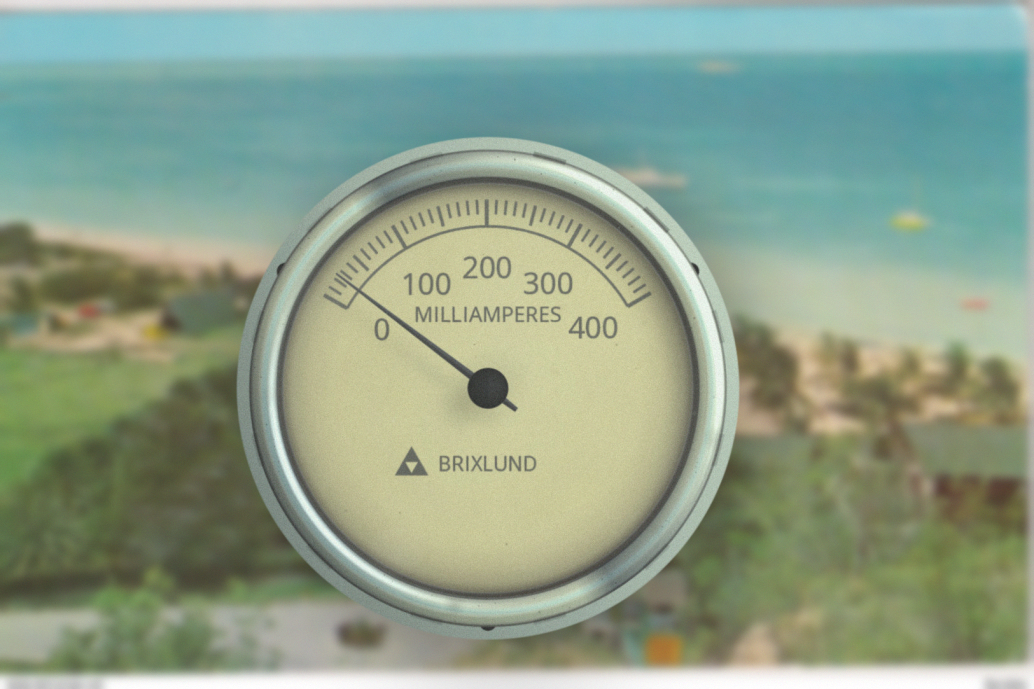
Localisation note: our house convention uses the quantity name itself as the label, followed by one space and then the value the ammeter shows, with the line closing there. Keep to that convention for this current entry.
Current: 25 mA
